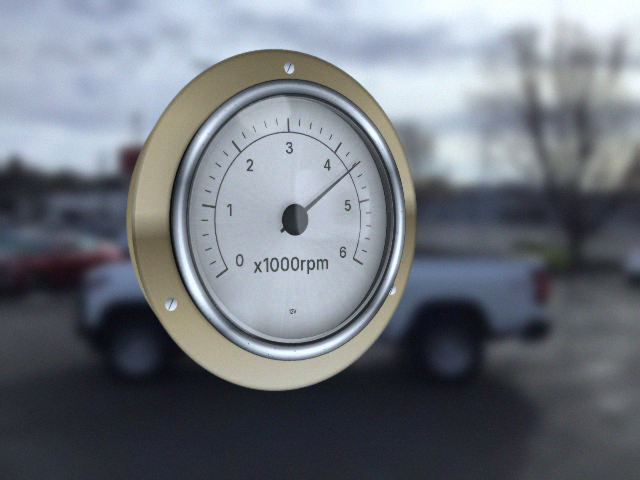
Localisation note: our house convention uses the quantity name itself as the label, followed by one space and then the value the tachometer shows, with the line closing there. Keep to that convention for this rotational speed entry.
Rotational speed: 4400 rpm
